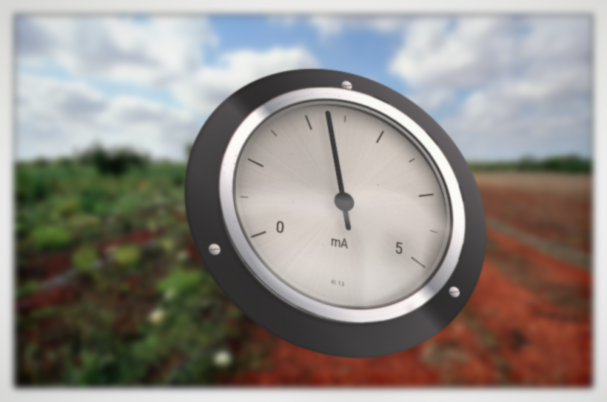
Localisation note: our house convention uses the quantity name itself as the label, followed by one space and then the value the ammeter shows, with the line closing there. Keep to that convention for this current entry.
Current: 2.25 mA
